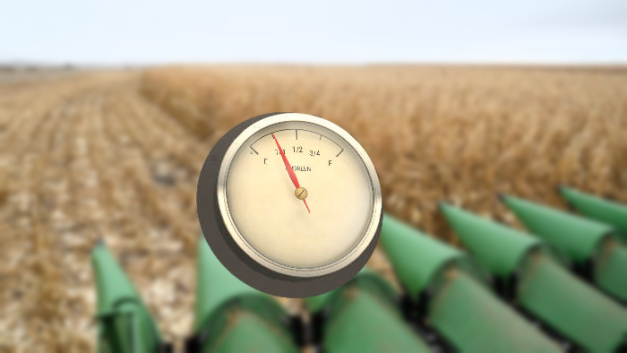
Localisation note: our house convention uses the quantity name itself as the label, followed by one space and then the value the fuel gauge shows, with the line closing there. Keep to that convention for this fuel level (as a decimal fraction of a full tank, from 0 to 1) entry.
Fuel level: 0.25
